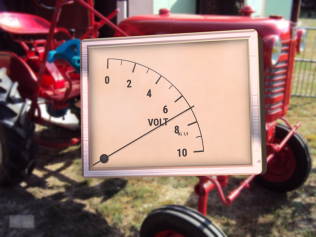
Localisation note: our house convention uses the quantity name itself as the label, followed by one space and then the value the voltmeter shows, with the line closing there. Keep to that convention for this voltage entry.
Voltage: 7 V
